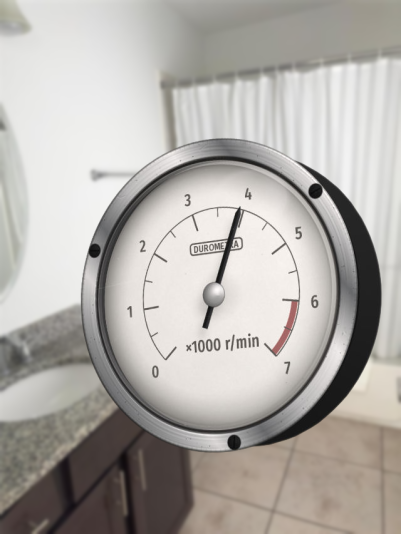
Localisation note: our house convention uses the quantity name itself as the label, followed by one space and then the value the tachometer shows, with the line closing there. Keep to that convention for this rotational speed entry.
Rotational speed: 4000 rpm
